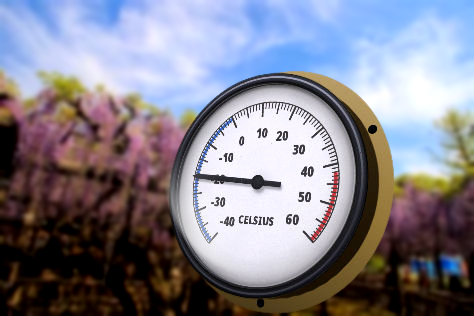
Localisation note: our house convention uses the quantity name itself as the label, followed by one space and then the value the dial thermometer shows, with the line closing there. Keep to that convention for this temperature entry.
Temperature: -20 °C
